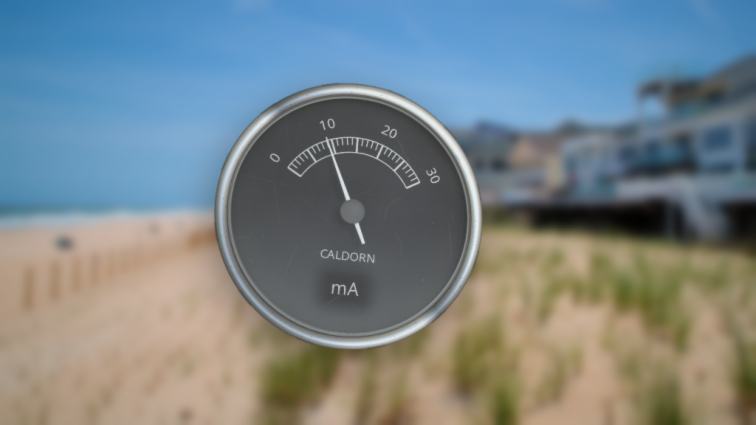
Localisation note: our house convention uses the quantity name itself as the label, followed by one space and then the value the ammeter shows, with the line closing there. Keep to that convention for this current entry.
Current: 9 mA
